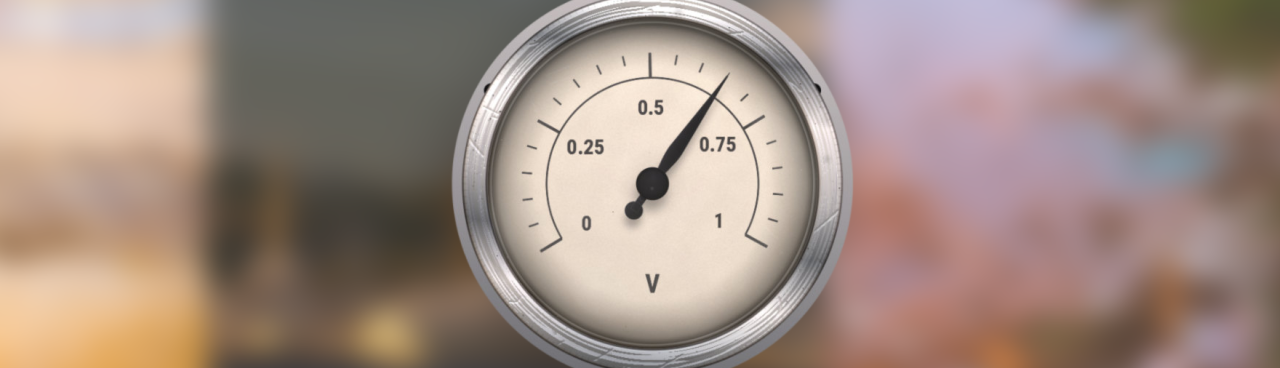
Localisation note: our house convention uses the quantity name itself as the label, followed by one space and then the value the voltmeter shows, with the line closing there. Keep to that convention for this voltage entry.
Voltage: 0.65 V
